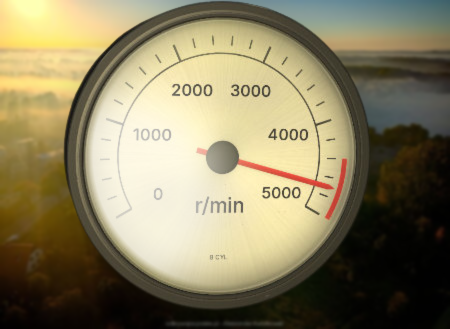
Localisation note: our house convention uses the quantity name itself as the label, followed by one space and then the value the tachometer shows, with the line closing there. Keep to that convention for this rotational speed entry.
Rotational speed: 4700 rpm
